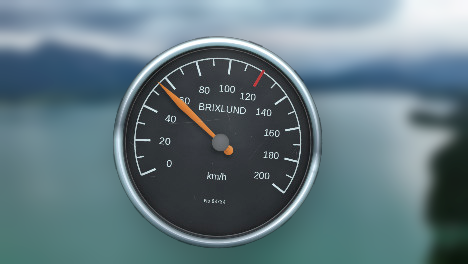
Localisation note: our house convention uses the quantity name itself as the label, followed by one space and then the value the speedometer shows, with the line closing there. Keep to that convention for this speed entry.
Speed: 55 km/h
